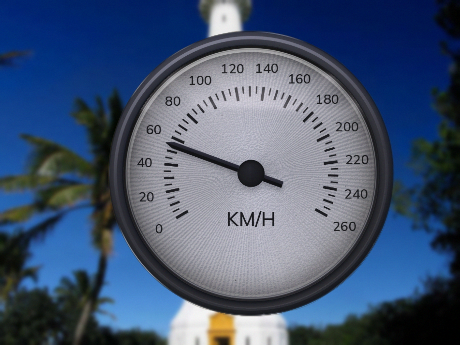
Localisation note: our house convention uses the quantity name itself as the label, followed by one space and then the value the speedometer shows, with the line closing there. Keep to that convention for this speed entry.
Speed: 55 km/h
